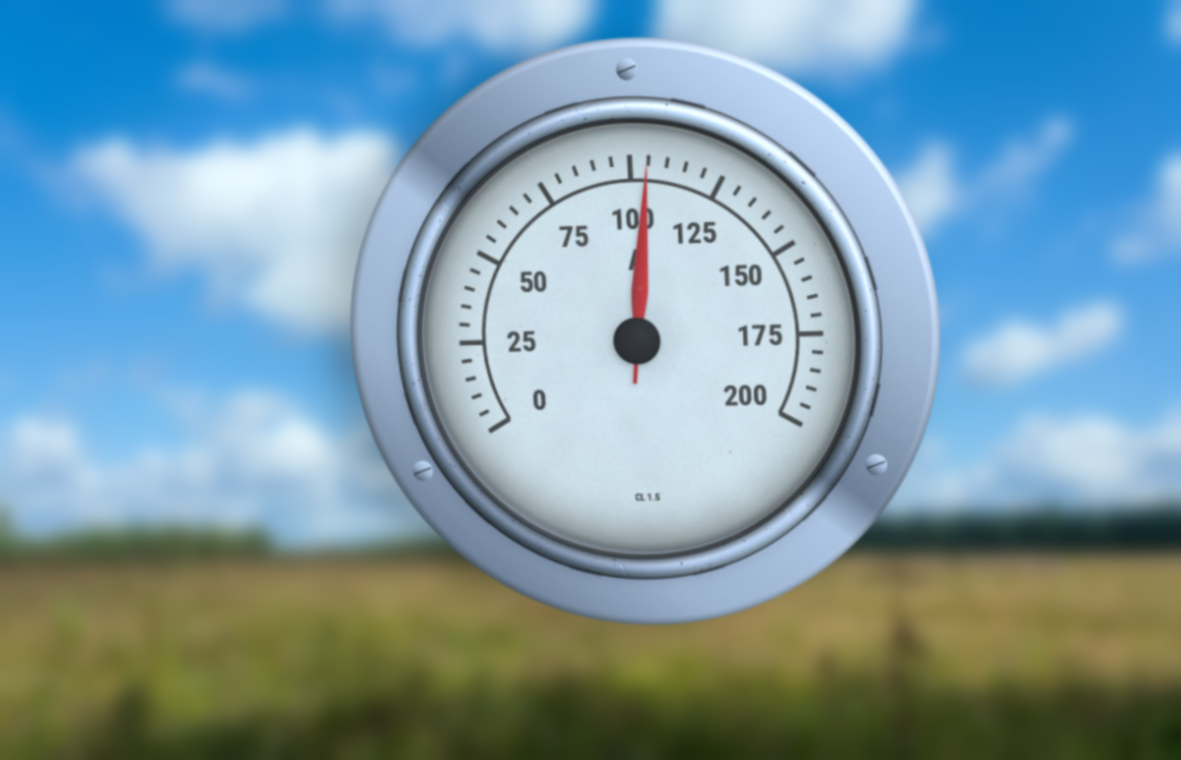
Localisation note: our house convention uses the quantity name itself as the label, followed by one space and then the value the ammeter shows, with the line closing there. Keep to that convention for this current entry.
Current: 105 A
